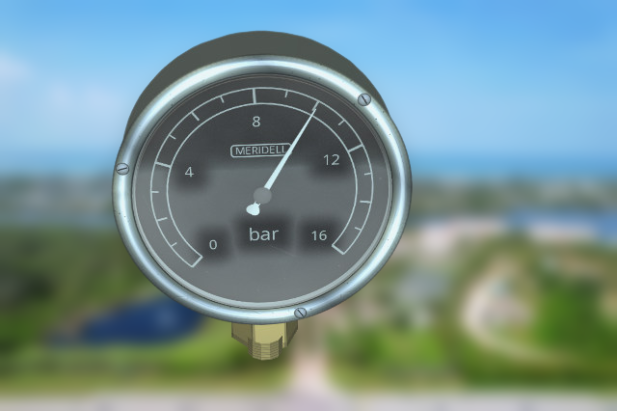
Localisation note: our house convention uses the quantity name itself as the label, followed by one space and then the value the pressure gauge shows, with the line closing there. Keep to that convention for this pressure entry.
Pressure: 10 bar
